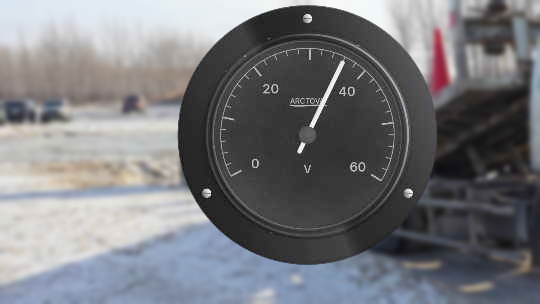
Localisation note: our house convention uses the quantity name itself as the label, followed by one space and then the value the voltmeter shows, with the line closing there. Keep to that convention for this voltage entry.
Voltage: 36 V
